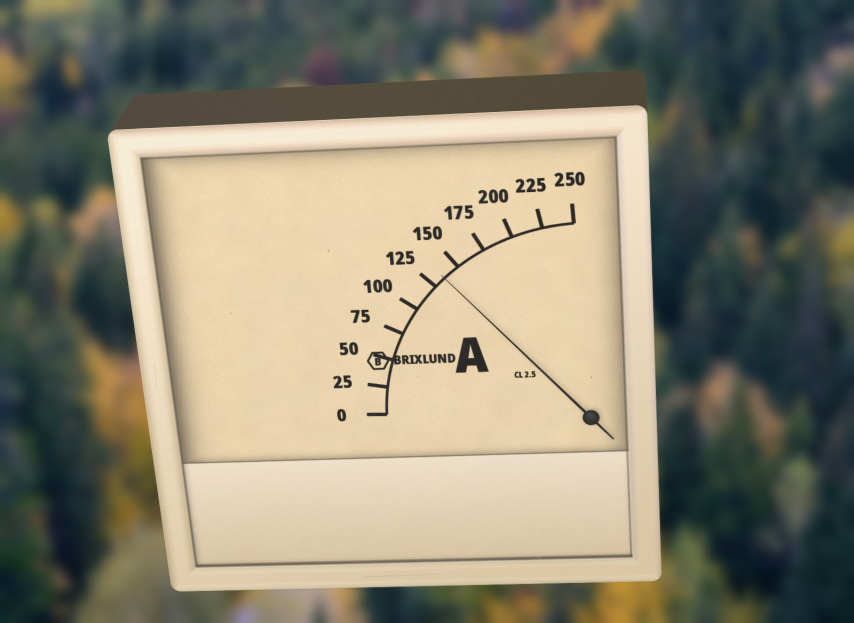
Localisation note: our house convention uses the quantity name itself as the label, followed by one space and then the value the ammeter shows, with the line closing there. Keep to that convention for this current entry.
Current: 137.5 A
